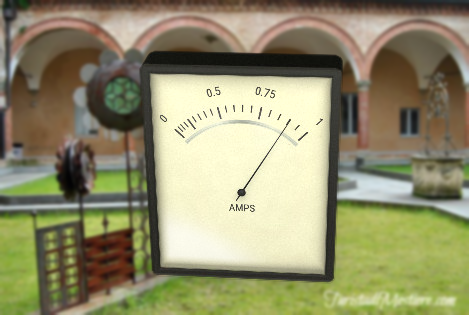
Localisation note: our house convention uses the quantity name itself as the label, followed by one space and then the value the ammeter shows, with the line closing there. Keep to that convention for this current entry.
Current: 0.9 A
